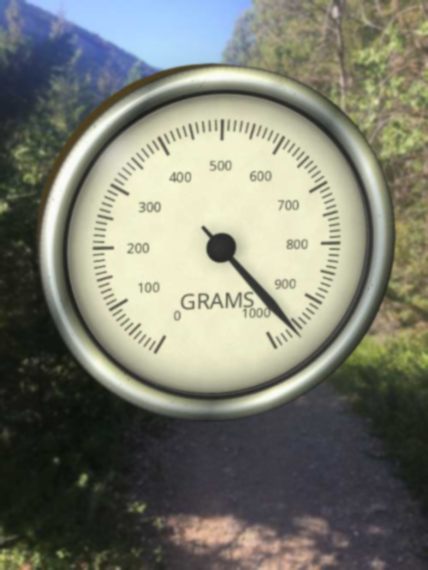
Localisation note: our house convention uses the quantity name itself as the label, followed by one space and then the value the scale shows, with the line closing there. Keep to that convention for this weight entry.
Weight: 960 g
